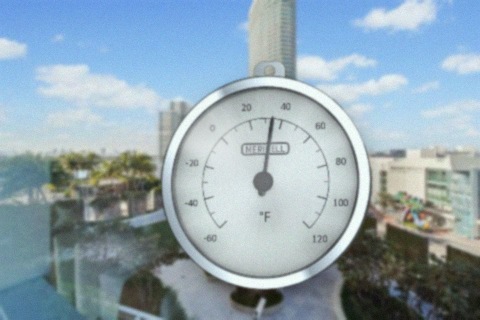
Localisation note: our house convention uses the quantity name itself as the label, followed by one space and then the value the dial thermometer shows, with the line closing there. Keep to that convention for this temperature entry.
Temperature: 35 °F
